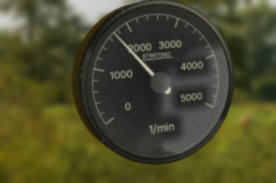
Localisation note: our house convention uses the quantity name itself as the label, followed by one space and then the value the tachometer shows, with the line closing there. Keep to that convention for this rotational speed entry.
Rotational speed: 1700 rpm
